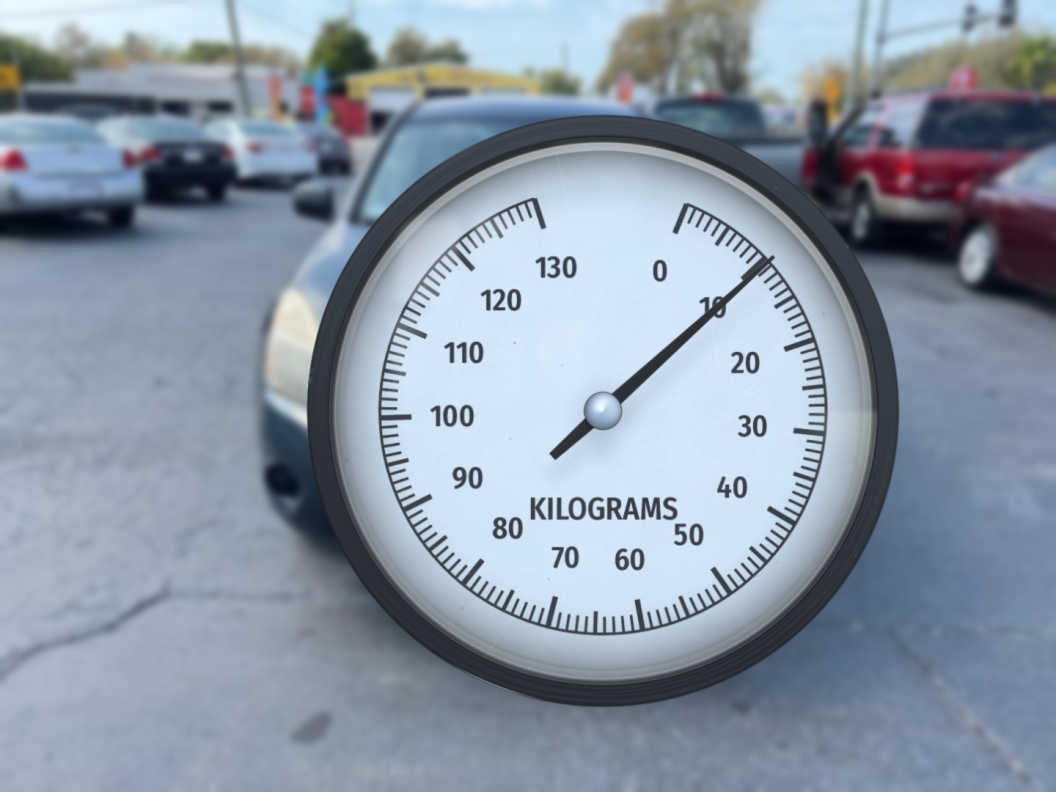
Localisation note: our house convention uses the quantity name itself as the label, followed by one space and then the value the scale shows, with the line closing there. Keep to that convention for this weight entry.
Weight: 10.5 kg
